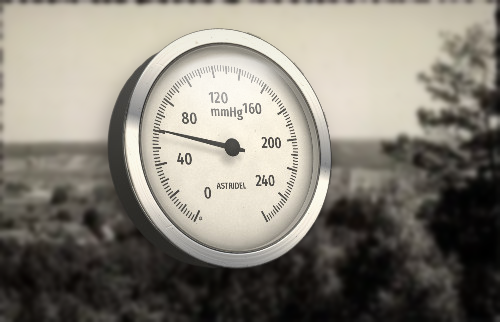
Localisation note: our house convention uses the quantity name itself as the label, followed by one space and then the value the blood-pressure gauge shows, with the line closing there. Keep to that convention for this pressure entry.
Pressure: 60 mmHg
